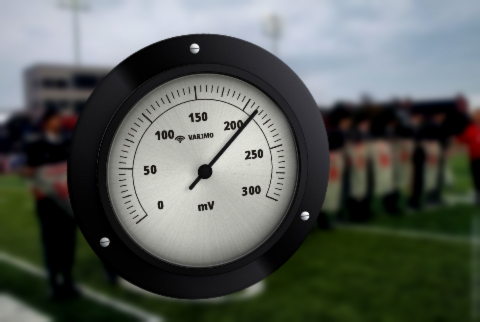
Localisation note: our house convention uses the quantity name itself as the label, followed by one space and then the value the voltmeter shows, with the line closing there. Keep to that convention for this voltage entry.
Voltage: 210 mV
